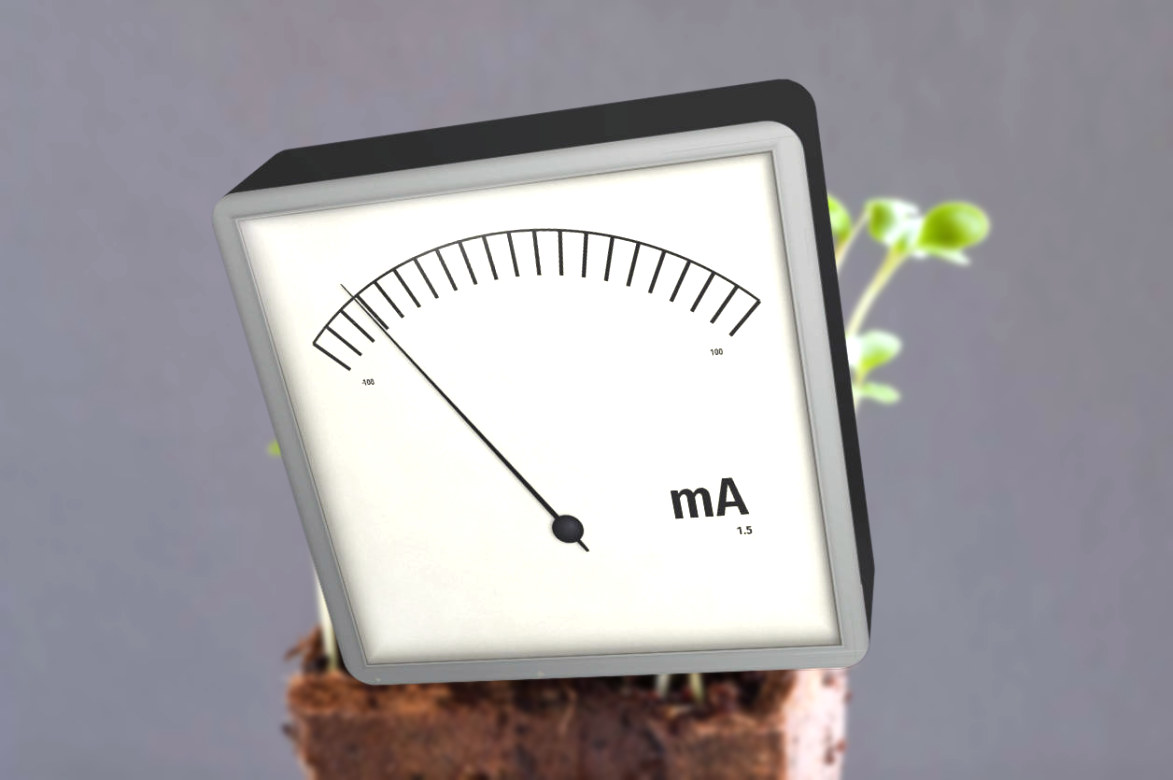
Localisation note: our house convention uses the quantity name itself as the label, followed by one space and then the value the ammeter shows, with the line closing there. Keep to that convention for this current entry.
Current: -70 mA
